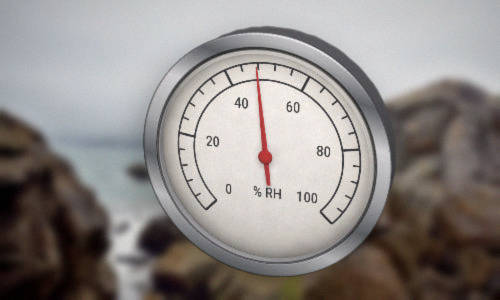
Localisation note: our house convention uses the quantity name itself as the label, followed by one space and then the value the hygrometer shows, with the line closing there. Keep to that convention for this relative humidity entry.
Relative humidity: 48 %
